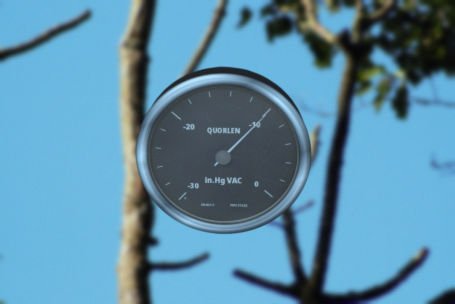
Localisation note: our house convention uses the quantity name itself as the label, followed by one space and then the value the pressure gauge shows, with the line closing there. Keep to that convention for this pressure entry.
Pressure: -10 inHg
